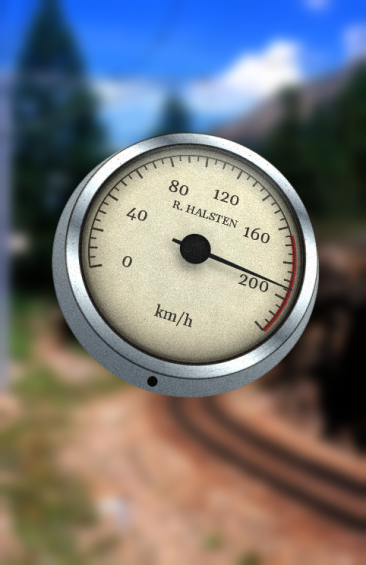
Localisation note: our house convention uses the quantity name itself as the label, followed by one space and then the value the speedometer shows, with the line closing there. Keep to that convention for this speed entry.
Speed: 195 km/h
